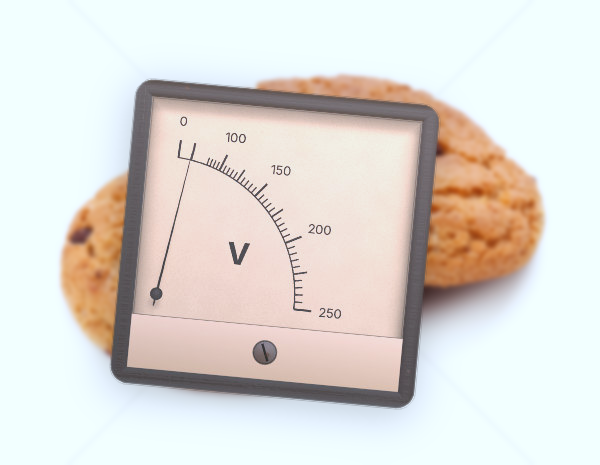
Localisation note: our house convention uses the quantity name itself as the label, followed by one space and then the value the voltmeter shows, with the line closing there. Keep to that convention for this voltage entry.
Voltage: 50 V
